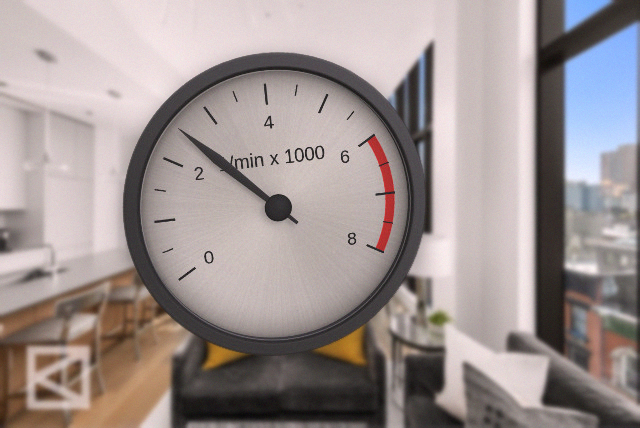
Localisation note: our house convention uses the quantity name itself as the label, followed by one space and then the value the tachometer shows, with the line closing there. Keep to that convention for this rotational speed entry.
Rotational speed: 2500 rpm
